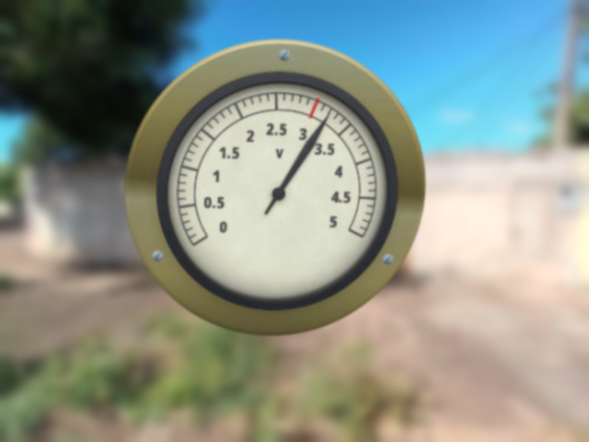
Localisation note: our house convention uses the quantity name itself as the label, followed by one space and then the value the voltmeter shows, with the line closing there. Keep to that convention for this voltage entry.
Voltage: 3.2 V
